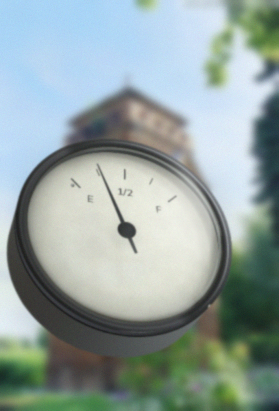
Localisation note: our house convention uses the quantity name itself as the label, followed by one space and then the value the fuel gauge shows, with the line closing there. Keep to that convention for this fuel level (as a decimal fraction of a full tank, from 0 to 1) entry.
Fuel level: 0.25
